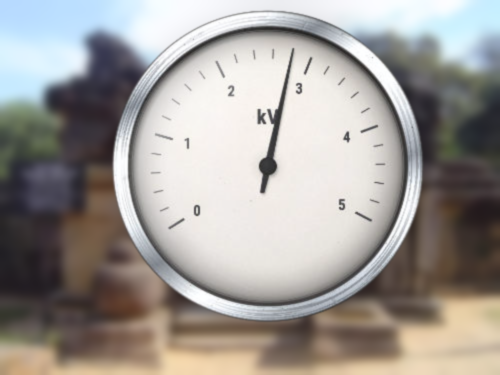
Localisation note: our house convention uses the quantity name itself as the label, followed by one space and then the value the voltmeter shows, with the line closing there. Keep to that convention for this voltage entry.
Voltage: 2.8 kV
